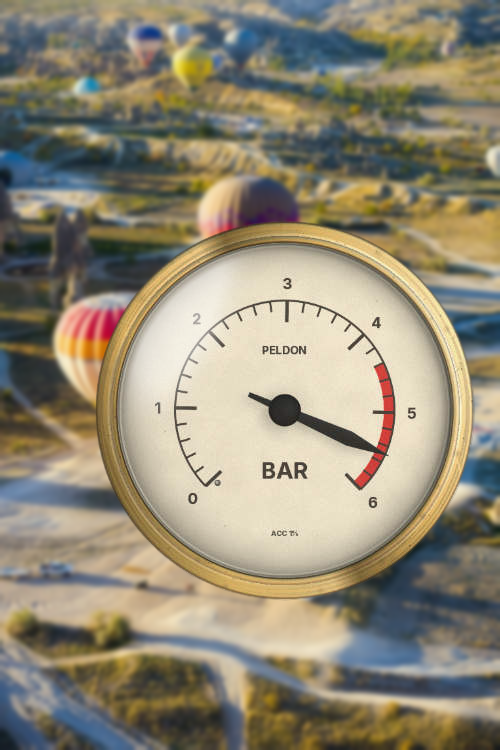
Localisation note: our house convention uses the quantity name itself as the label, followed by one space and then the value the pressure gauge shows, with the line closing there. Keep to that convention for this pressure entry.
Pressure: 5.5 bar
